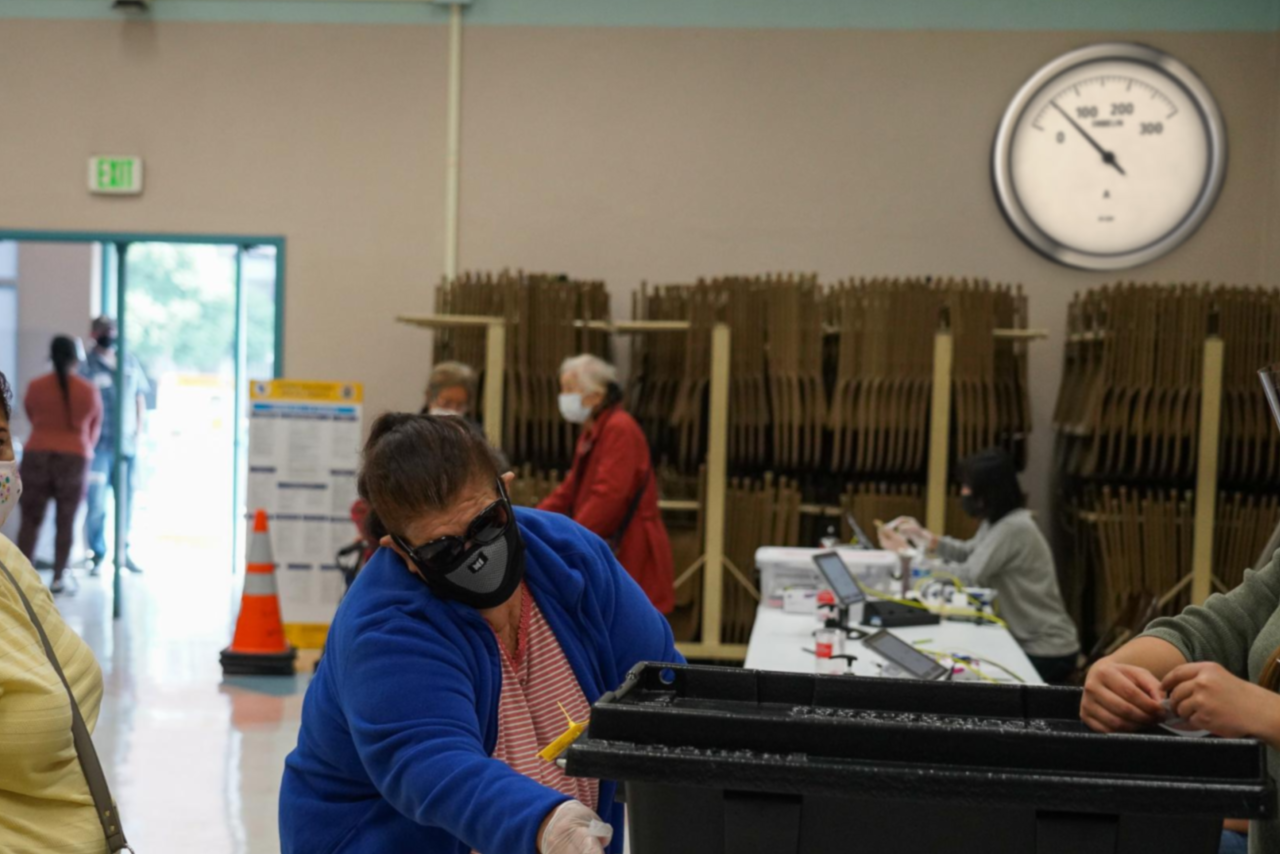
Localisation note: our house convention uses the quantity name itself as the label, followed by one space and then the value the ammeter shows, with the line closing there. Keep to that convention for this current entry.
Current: 50 A
